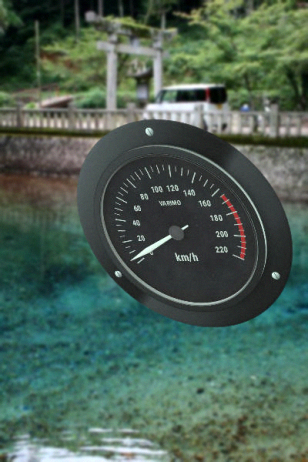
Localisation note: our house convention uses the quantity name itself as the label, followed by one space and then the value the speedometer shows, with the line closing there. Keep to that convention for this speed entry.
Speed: 5 km/h
